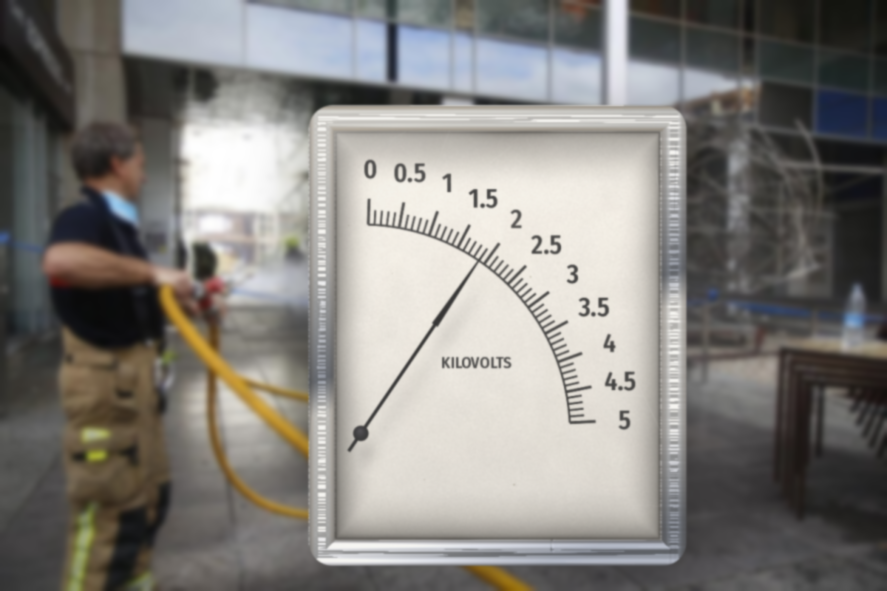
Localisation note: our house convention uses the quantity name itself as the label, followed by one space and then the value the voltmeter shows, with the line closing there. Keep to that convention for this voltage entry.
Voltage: 1.9 kV
